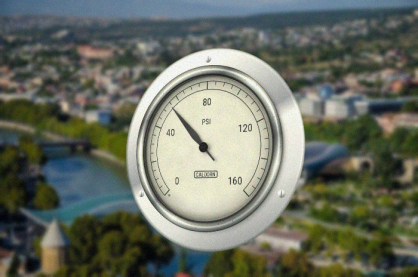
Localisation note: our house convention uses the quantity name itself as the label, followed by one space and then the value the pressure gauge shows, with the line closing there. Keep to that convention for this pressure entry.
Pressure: 55 psi
